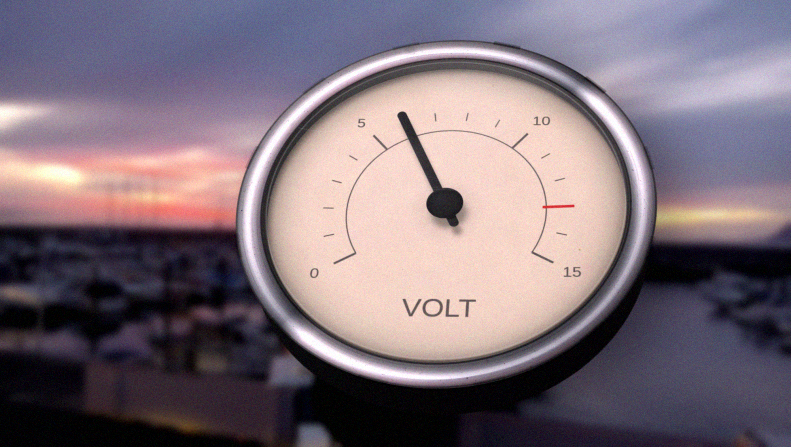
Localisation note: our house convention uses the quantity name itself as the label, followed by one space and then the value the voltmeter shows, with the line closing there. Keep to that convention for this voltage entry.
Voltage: 6 V
